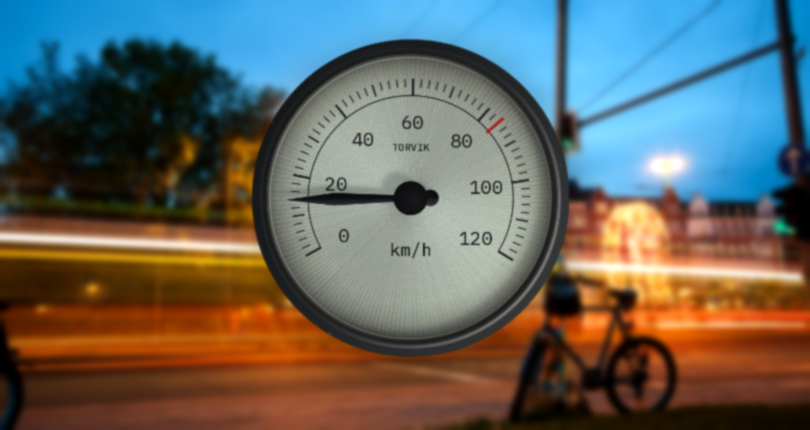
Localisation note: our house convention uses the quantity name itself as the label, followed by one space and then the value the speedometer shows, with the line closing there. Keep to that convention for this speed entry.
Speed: 14 km/h
